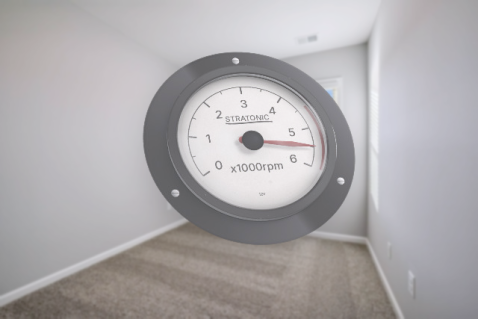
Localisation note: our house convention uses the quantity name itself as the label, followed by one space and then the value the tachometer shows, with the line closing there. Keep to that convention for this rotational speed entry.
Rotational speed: 5500 rpm
